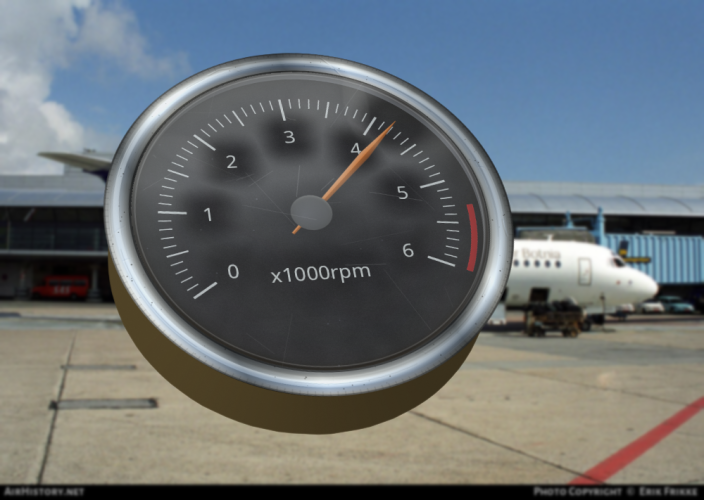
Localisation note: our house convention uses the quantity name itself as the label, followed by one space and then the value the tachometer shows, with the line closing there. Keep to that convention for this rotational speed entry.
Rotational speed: 4200 rpm
